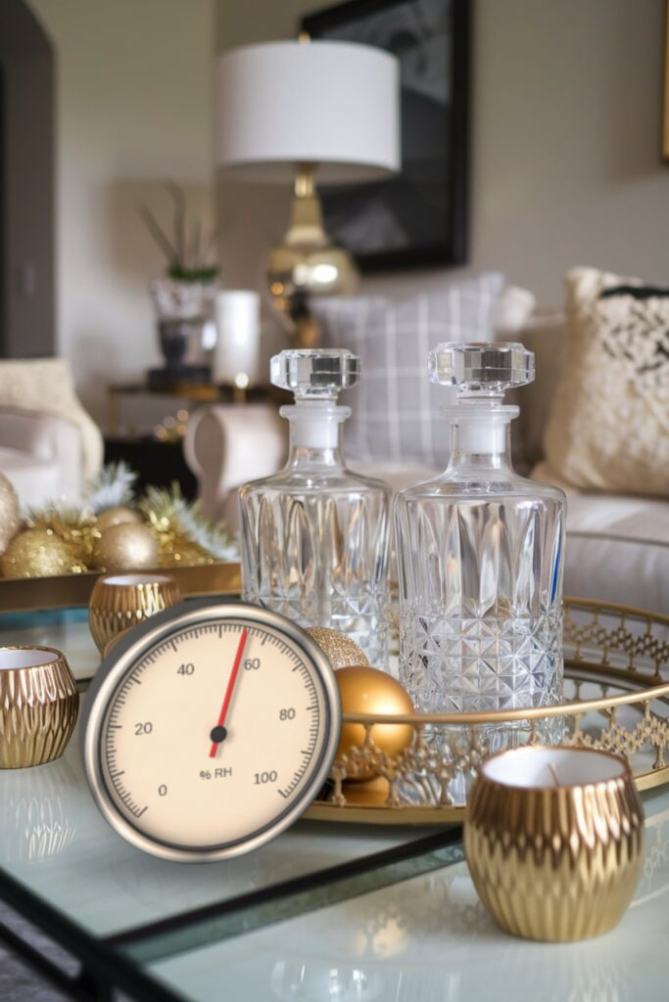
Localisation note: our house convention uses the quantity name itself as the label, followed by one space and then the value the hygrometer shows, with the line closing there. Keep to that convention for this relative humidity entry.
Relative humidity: 55 %
